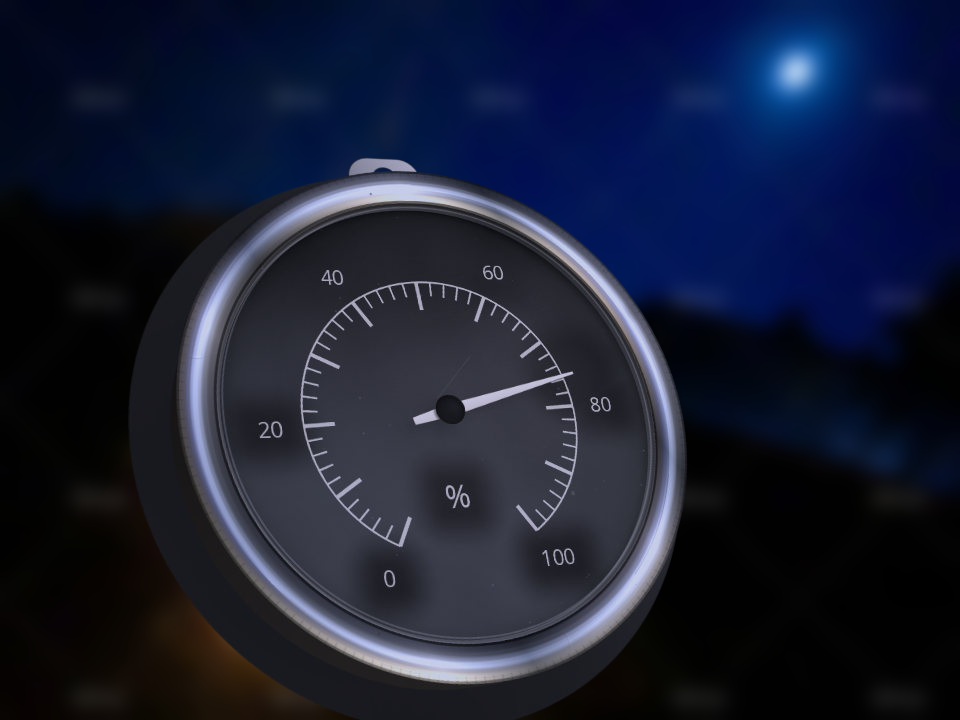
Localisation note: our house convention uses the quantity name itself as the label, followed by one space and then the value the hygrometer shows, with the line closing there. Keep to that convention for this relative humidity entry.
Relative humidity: 76 %
